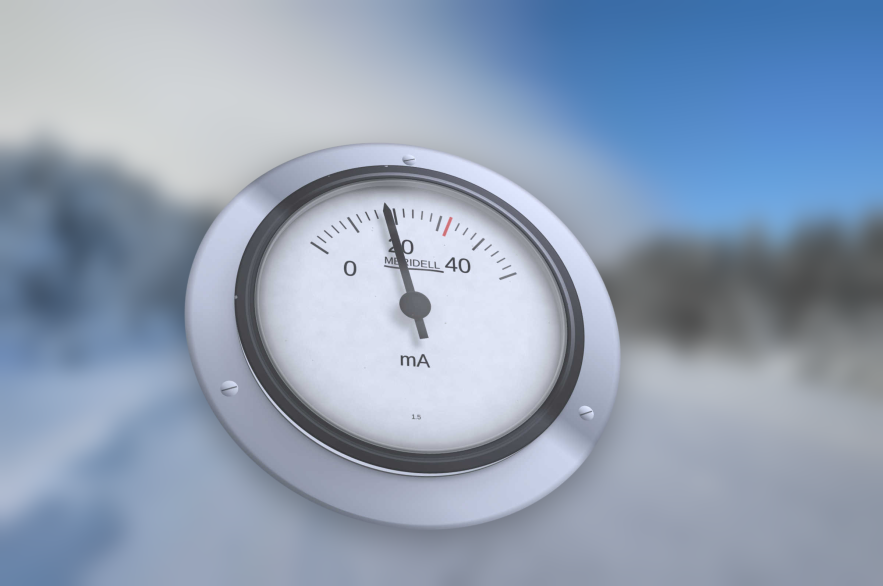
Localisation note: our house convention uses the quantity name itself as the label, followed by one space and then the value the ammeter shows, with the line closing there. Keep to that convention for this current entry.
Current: 18 mA
